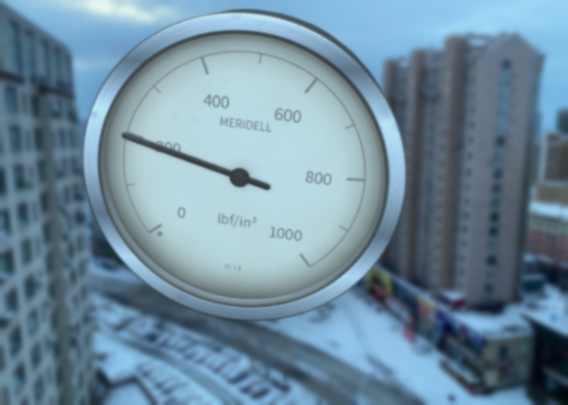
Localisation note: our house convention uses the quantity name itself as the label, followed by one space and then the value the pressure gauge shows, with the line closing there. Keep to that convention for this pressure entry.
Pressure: 200 psi
